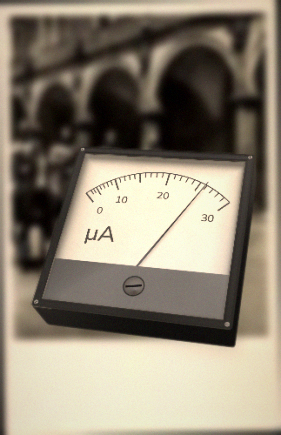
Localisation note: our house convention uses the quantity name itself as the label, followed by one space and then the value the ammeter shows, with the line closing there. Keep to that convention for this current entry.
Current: 26 µA
